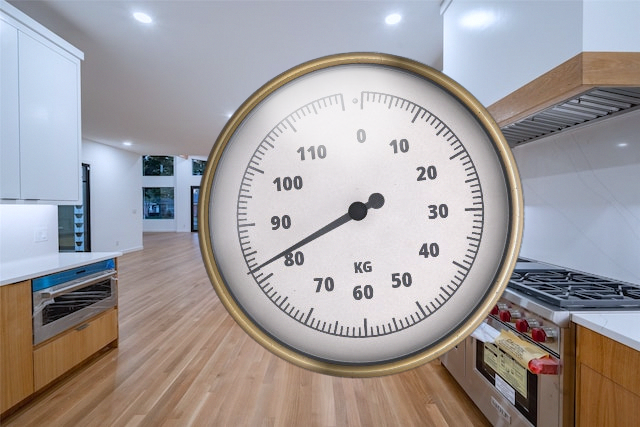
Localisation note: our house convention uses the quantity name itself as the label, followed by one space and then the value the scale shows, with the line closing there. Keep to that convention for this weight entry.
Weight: 82 kg
